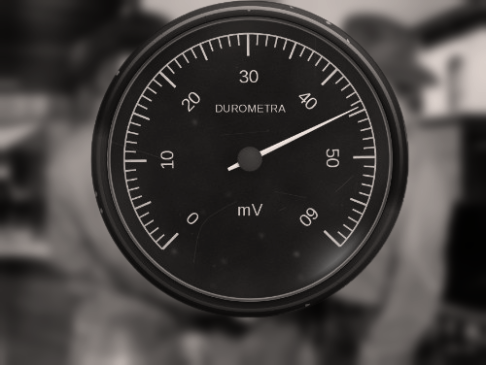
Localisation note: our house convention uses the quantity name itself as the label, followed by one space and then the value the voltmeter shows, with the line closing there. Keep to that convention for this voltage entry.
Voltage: 44.5 mV
